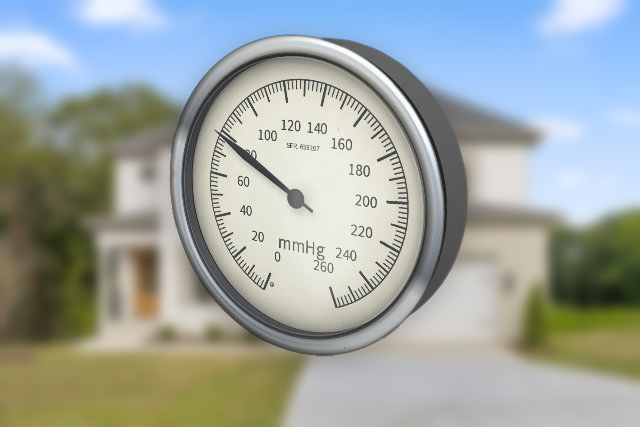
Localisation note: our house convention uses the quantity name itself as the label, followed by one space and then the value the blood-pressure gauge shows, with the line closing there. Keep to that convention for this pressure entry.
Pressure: 80 mmHg
